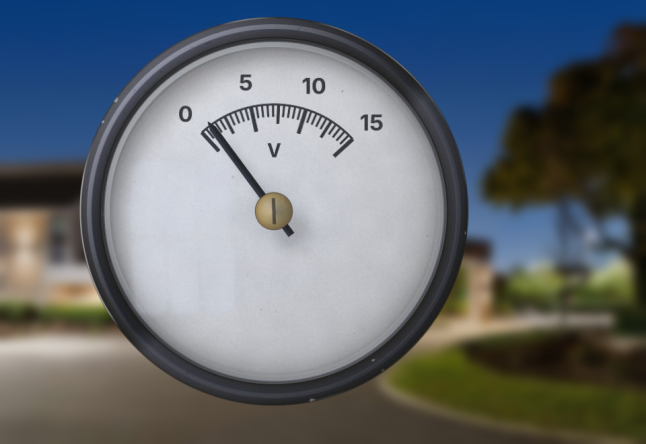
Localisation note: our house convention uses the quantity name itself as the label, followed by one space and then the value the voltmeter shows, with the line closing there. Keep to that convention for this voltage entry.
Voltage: 1 V
